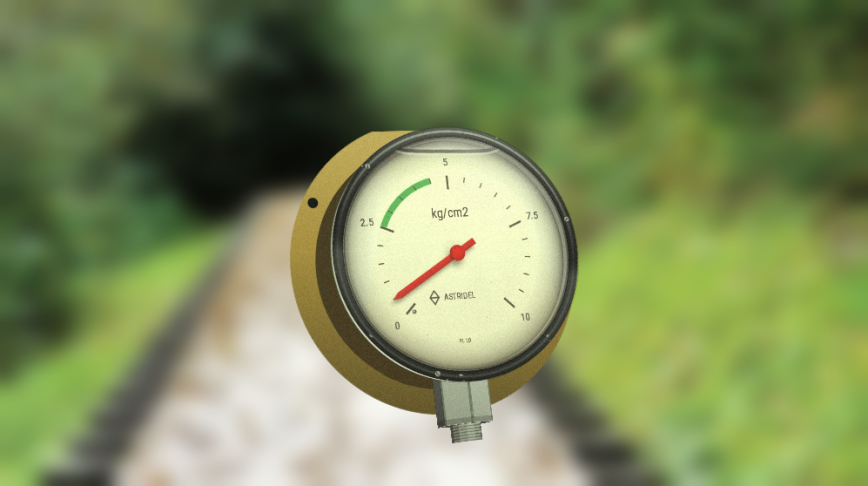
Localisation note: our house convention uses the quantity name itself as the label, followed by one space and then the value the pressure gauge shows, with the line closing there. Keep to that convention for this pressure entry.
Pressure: 0.5 kg/cm²
